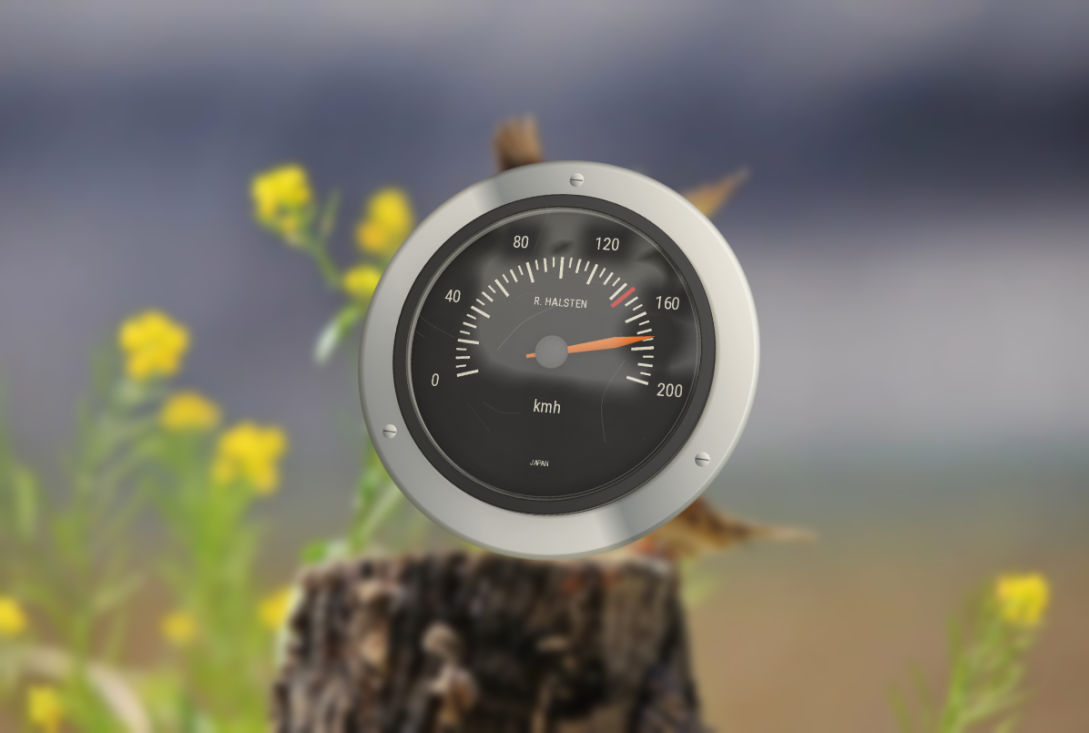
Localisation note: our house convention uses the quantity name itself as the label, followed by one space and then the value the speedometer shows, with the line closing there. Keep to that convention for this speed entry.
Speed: 175 km/h
